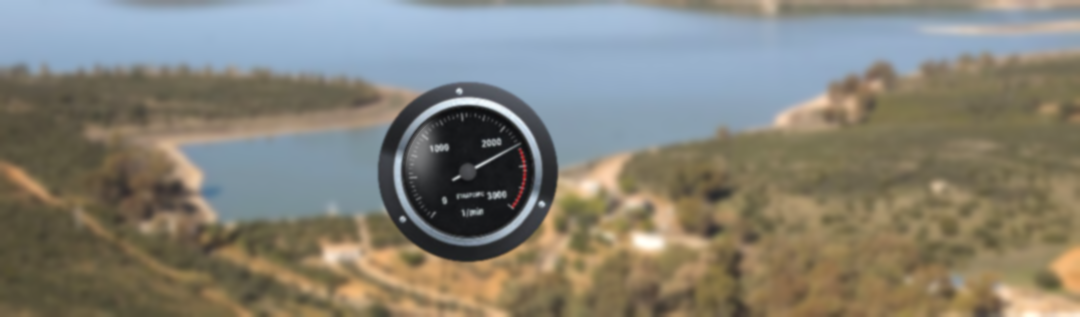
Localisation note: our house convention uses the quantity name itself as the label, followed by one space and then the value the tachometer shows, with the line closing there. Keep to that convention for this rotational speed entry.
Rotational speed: 2250 rpm
